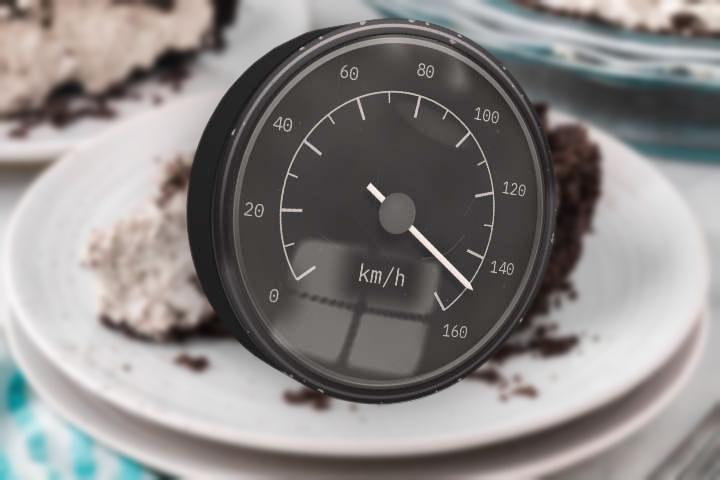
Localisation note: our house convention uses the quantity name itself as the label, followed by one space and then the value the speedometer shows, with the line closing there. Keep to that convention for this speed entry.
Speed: 150 km/h
